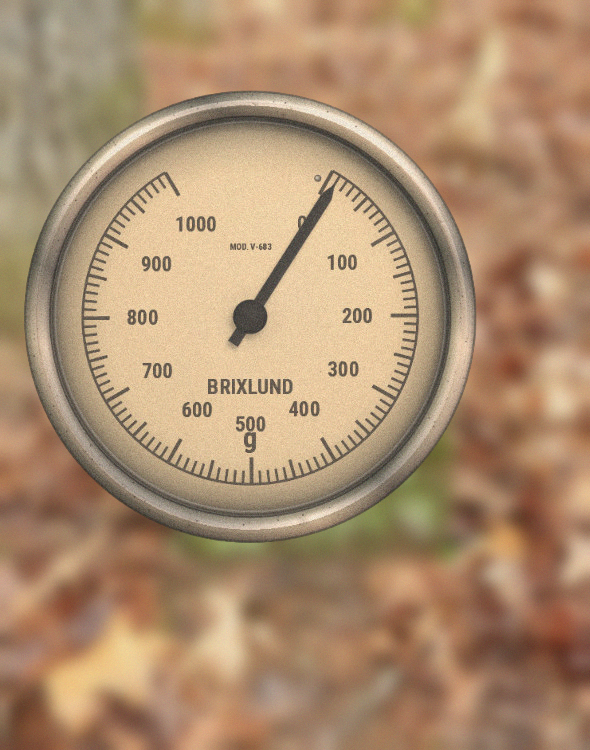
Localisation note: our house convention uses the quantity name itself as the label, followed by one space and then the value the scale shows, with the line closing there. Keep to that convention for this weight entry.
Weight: 10 g
